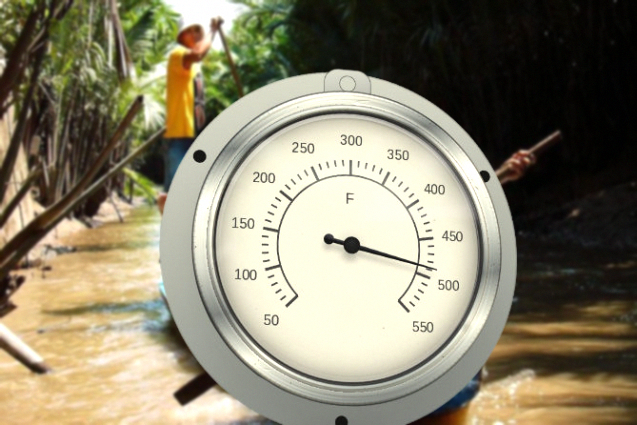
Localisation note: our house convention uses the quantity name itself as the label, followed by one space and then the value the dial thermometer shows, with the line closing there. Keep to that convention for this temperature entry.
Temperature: 490 °F
